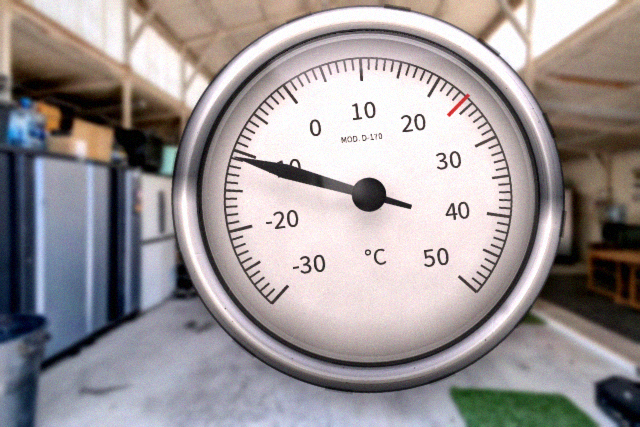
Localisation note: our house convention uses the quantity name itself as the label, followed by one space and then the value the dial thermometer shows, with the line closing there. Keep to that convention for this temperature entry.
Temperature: -11 °C
